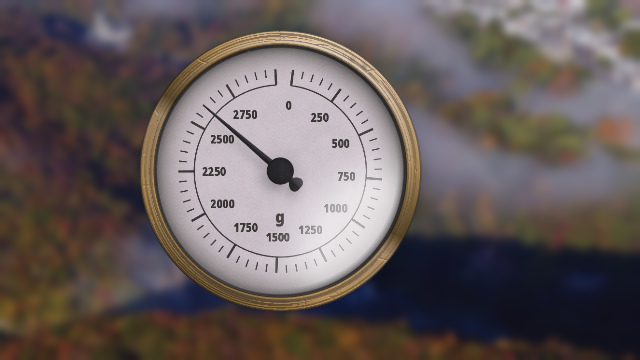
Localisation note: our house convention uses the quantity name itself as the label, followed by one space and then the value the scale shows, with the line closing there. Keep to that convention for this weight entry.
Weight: 2600 g
